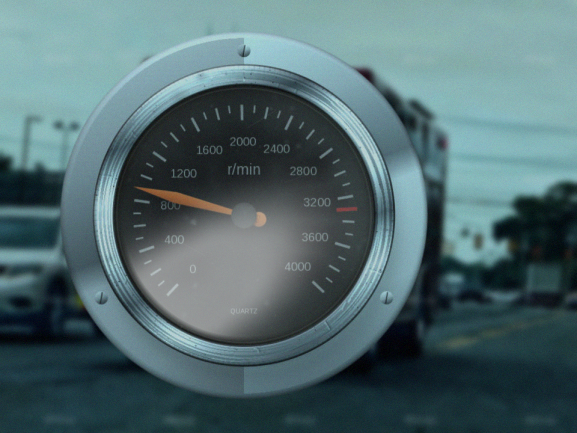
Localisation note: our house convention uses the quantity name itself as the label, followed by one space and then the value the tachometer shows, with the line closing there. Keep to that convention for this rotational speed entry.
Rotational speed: 900 rpm
